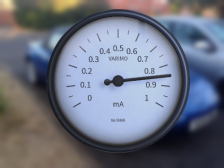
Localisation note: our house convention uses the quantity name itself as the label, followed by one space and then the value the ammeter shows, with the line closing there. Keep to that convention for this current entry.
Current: 0.85 mA
